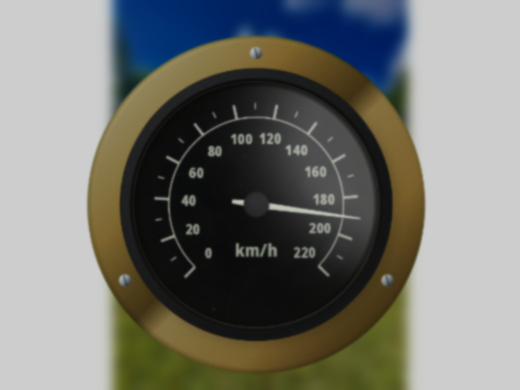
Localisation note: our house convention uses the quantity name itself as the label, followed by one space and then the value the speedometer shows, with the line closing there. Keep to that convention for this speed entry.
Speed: 190 km/h
